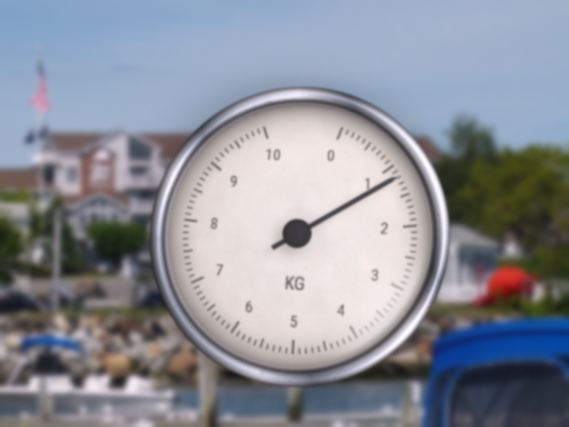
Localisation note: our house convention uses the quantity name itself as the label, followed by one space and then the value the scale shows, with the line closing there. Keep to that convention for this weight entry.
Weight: 1.2 kg
